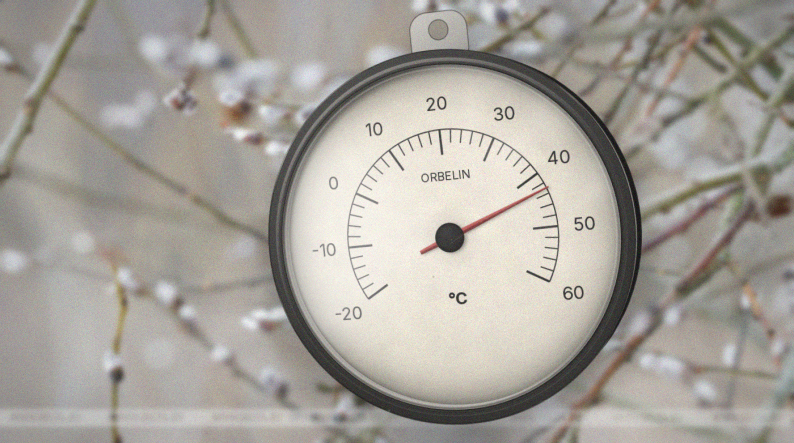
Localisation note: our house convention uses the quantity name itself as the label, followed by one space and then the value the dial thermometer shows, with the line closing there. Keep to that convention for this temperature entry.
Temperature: 43 °C
